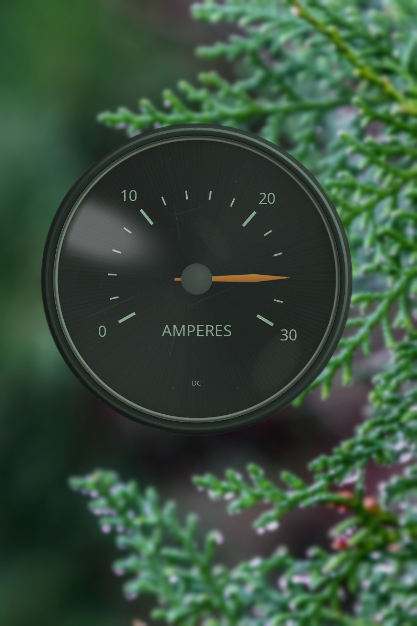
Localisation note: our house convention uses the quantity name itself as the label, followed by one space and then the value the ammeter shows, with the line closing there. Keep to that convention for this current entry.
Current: 26 A
